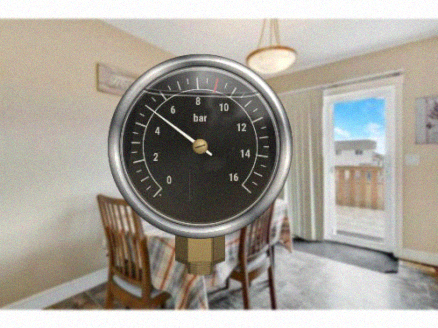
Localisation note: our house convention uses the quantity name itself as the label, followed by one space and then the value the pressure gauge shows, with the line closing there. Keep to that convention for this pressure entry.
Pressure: 5 bar
